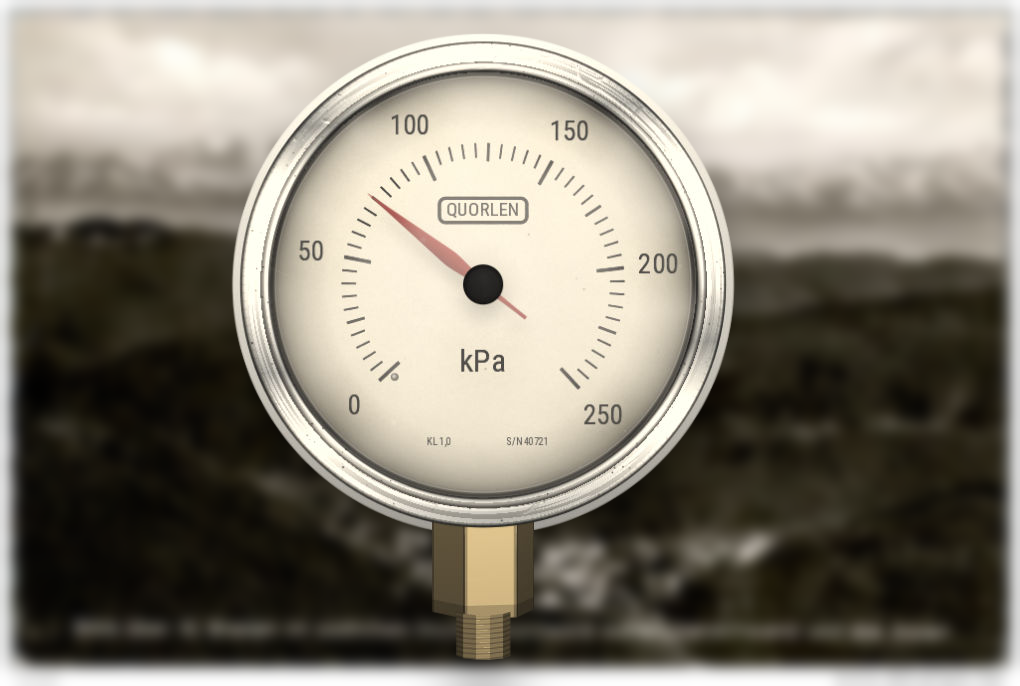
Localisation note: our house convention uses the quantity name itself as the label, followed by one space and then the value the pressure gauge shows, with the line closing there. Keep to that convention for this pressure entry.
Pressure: 75 kPa
